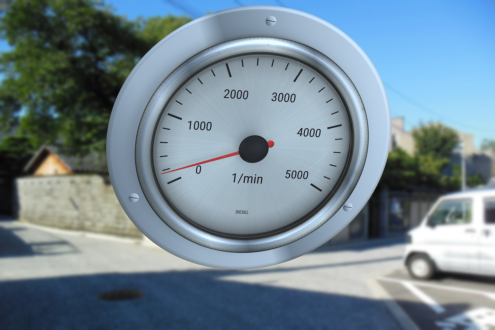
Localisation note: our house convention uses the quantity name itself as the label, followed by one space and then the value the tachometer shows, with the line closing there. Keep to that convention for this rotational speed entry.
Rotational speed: 200 rpm
